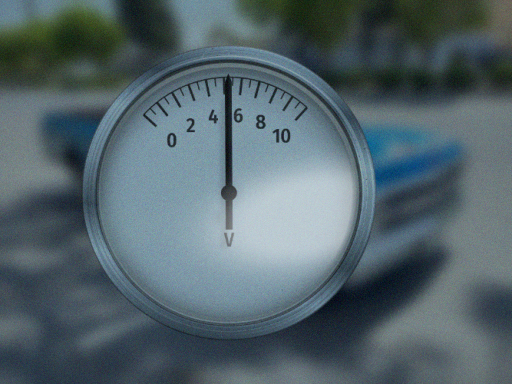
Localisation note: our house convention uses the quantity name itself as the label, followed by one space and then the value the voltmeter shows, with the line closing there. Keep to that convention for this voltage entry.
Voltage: 5.25 V
